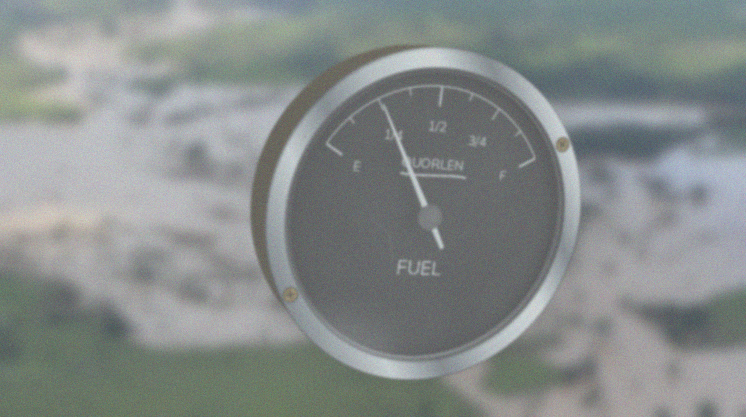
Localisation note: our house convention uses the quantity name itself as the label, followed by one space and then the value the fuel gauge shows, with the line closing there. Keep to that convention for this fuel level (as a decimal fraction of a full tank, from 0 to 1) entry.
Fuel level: 0.25
